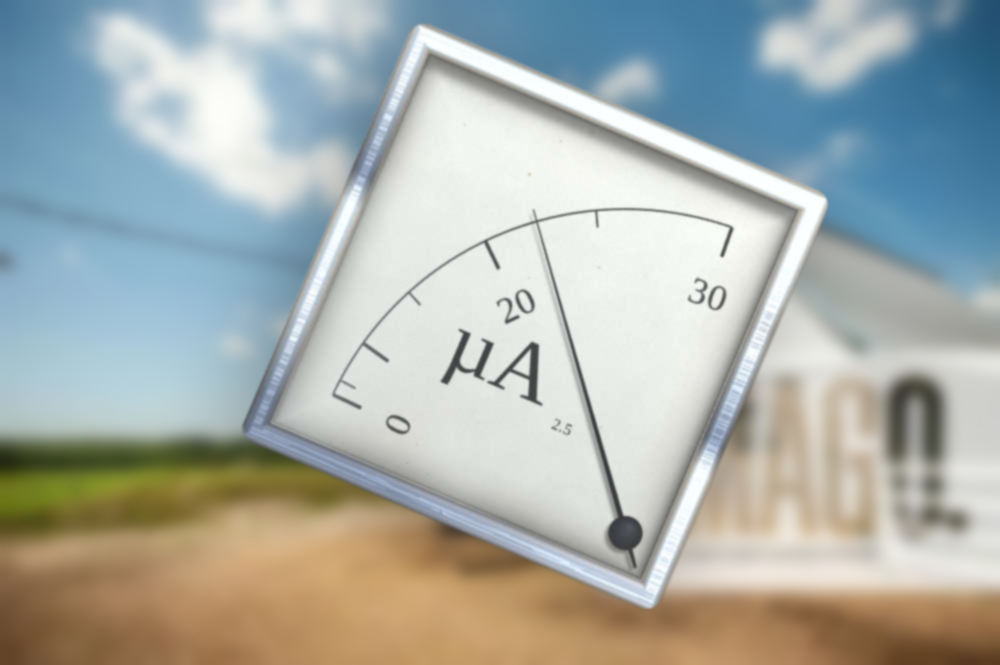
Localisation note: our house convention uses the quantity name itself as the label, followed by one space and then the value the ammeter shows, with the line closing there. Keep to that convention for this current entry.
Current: 22.5 µA
